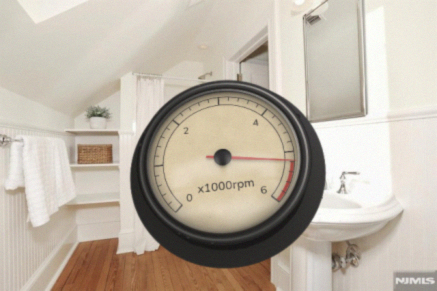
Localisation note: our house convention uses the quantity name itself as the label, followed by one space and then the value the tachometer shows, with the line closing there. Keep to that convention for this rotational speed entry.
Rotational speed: 5200 rpm
